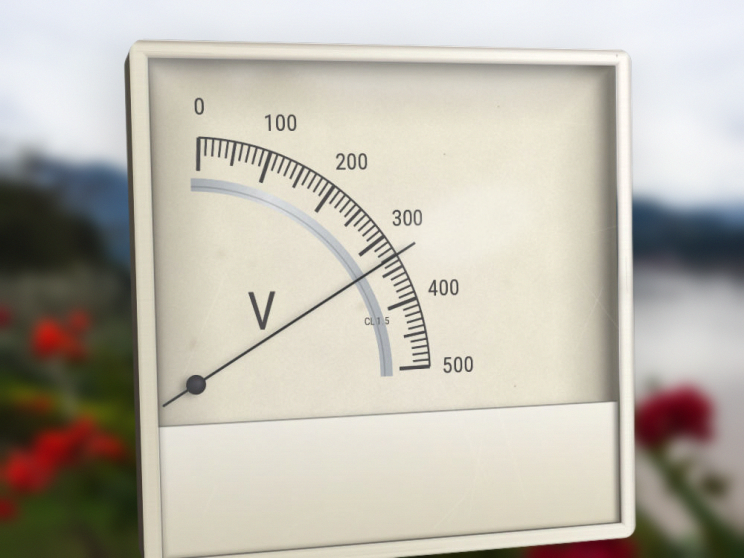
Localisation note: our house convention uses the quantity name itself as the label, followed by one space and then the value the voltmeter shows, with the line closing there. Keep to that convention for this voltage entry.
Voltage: 330 V
